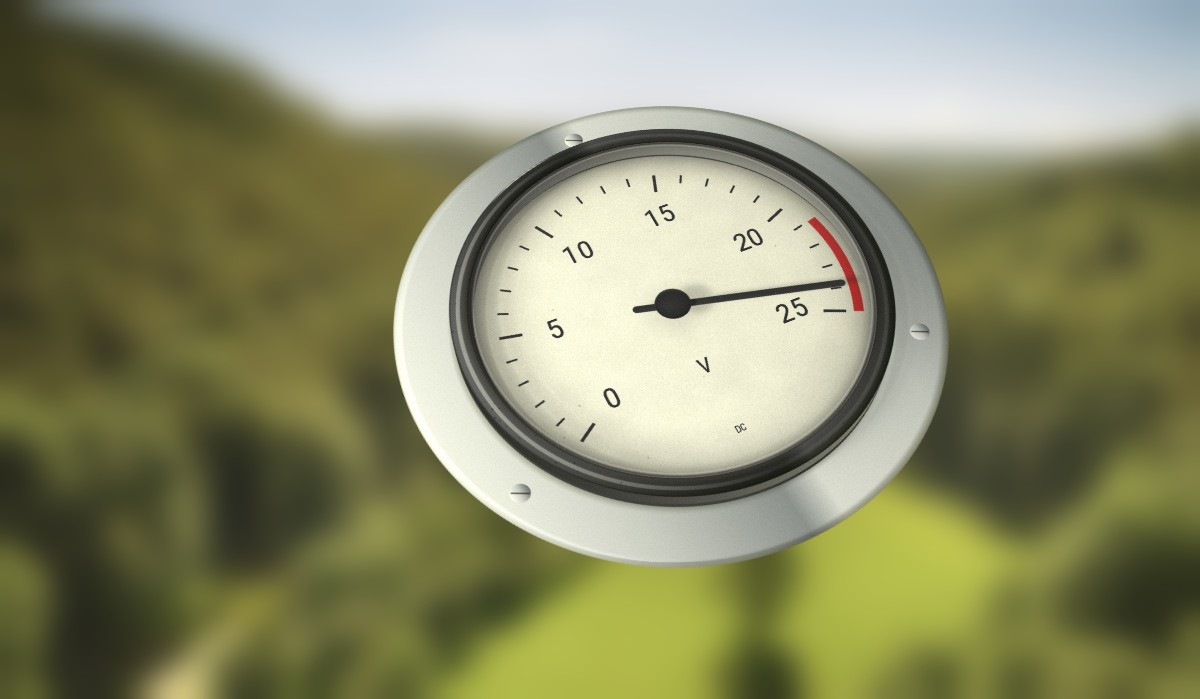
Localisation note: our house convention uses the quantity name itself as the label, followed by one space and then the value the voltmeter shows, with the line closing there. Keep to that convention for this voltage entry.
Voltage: 24 V
